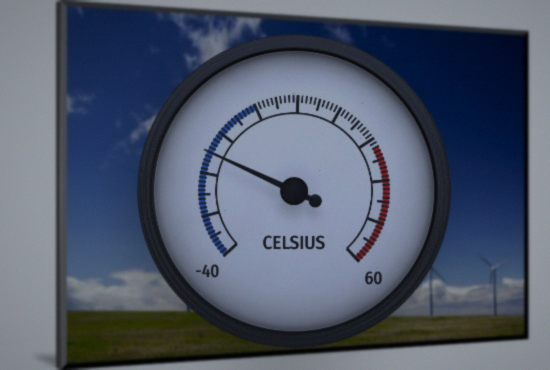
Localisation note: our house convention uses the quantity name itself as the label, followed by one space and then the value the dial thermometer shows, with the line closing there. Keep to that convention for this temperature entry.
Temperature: -15 °C
